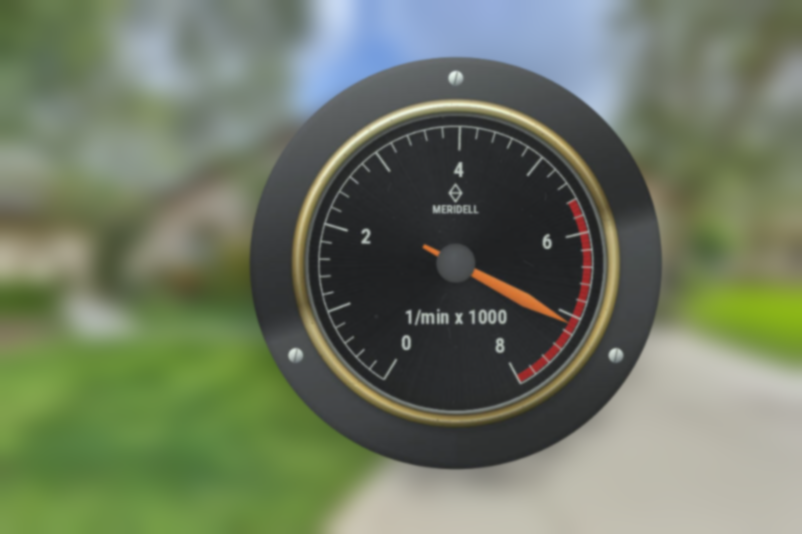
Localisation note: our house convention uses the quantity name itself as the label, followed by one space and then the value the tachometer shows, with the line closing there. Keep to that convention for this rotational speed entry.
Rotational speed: 7100 rpm
